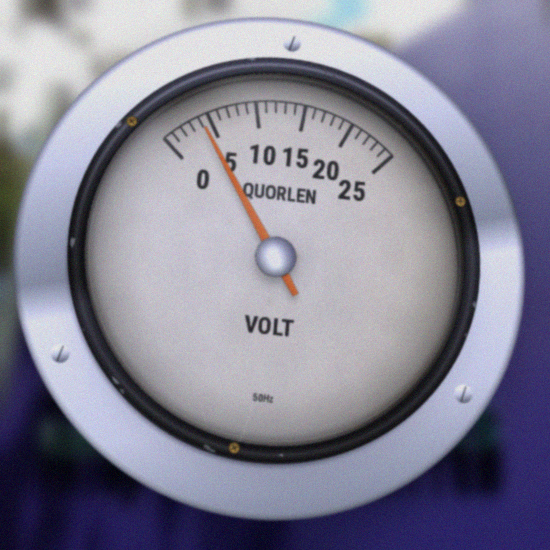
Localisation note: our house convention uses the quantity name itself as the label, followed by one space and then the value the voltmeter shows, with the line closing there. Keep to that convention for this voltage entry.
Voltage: 4 V
